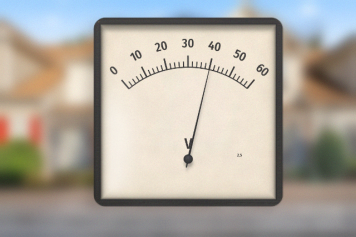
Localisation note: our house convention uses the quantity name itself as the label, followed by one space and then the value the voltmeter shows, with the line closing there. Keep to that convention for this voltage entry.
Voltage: 40 V
